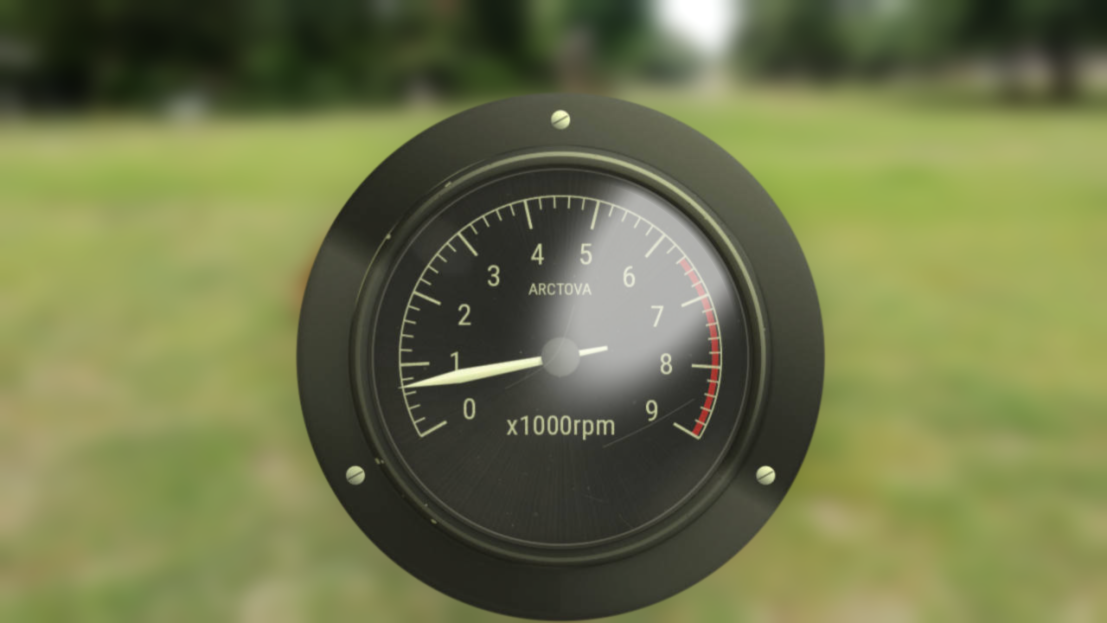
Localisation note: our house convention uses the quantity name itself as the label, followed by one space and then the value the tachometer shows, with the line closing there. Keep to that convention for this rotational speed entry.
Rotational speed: 700 rpm
